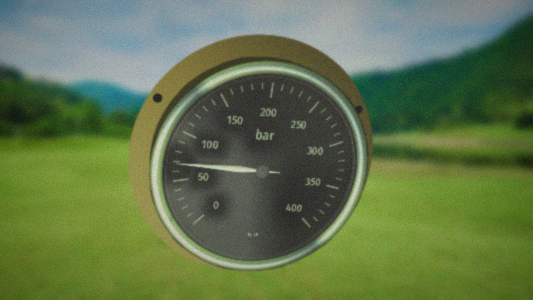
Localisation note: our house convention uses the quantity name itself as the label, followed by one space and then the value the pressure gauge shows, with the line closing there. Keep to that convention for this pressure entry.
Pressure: 70 bar
